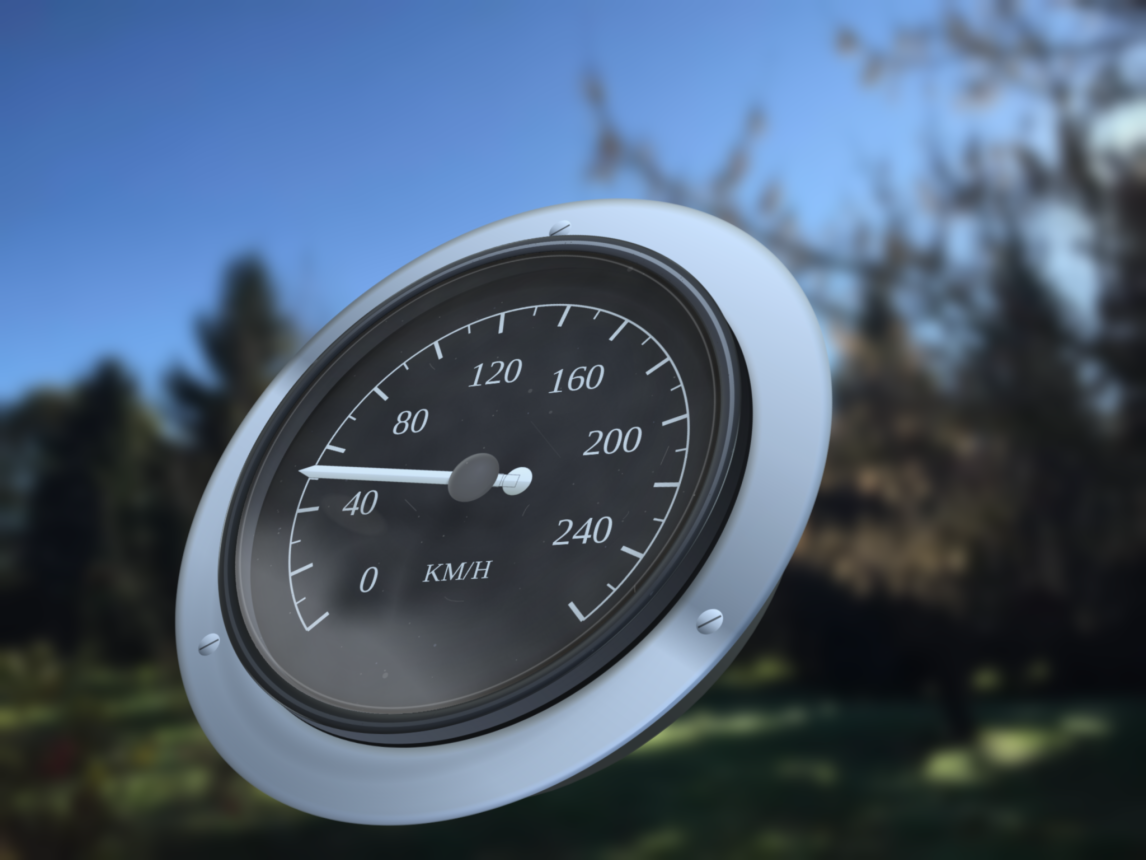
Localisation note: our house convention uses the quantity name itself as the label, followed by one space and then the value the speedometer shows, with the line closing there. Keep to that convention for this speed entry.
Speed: 50 km/h
